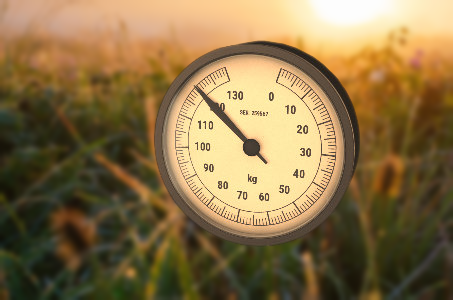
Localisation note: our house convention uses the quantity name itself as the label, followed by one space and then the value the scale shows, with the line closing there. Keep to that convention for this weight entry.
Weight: 120 kg
